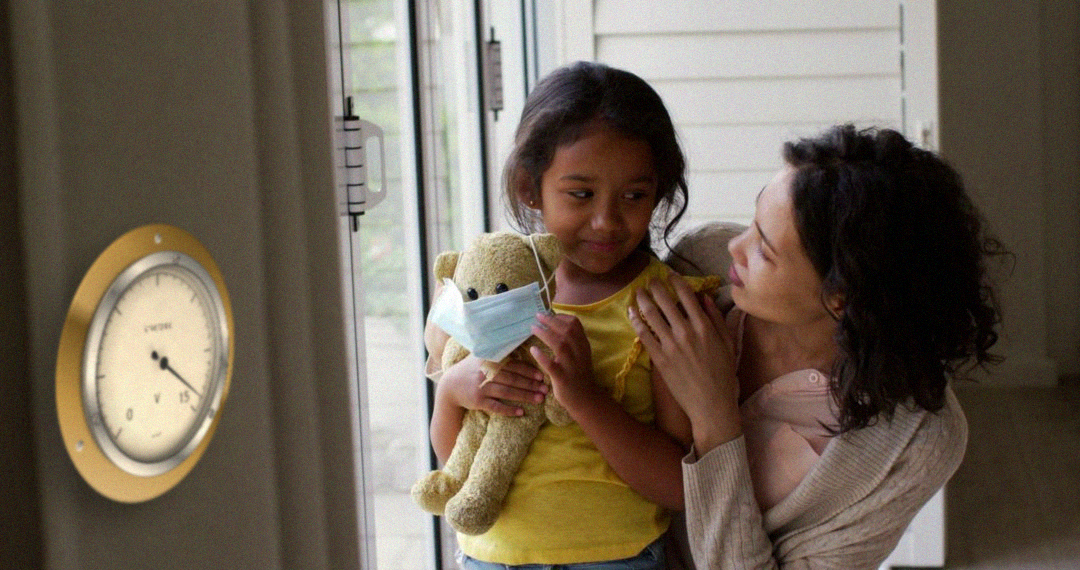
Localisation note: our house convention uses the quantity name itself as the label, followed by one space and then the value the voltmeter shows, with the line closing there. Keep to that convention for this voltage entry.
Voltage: 14.5 V
